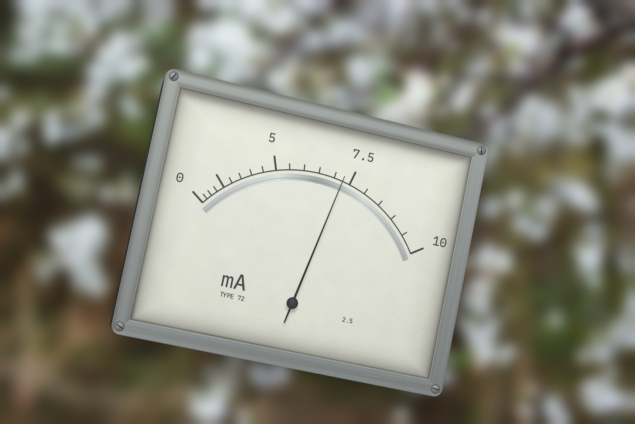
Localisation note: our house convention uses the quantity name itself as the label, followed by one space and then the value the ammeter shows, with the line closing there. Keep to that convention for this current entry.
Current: 7.25 mA
